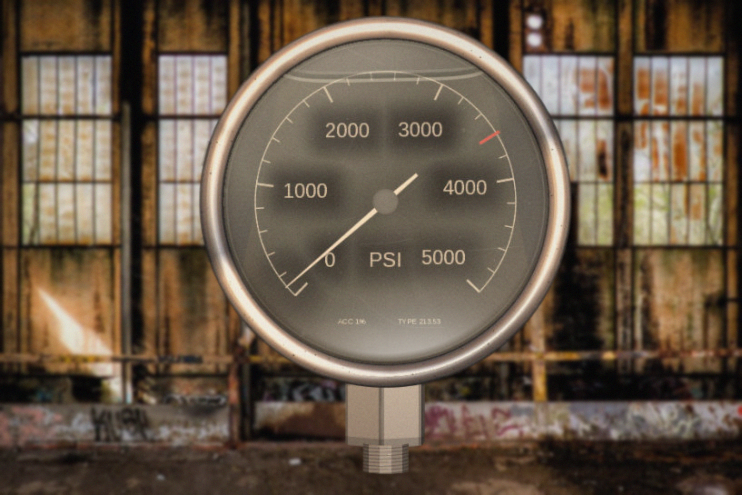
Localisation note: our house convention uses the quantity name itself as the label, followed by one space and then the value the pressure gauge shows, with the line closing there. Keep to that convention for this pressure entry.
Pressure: 100 psi
